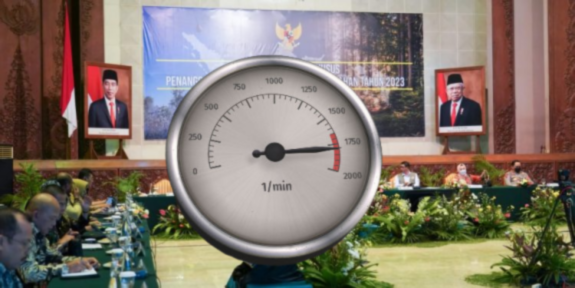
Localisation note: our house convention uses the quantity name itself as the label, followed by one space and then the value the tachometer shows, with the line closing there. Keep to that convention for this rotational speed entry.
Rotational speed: 1800 rpm
